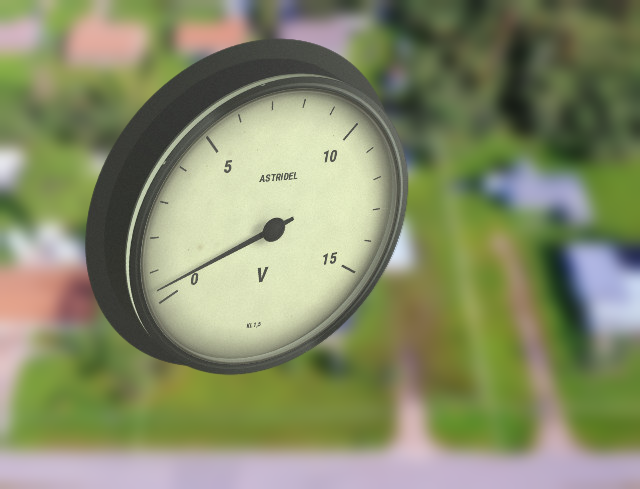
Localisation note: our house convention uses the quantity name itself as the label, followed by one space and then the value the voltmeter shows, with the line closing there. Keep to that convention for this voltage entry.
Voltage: 0.5 V
